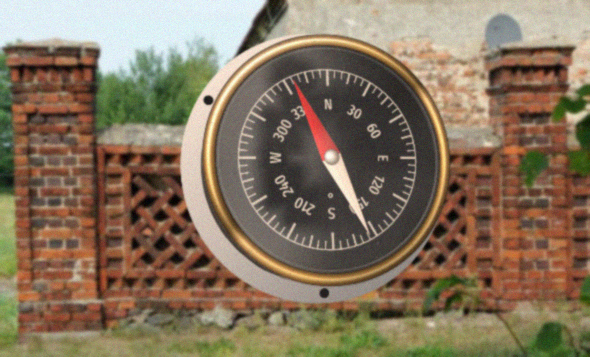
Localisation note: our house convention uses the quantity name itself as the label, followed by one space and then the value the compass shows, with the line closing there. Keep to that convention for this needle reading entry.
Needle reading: 335 °
